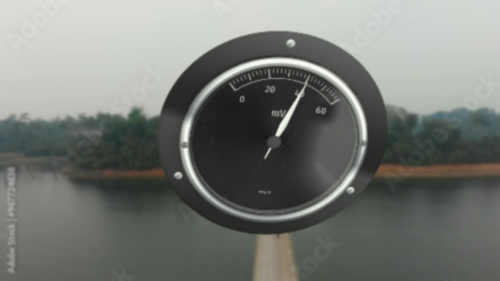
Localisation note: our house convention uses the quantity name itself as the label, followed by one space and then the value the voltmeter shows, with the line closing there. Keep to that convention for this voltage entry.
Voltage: 40 mV
